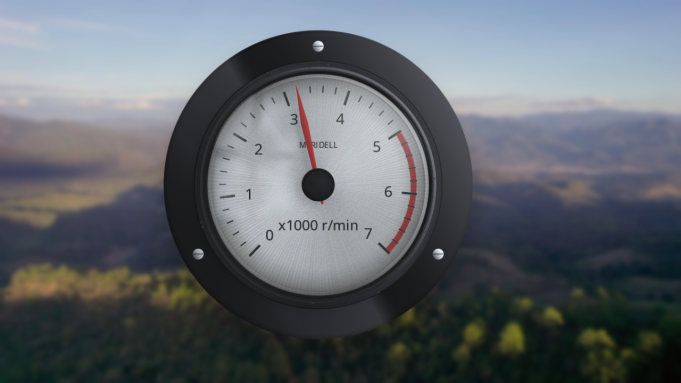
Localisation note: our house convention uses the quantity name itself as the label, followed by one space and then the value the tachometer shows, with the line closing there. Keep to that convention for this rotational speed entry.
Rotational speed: 3200 rpm
